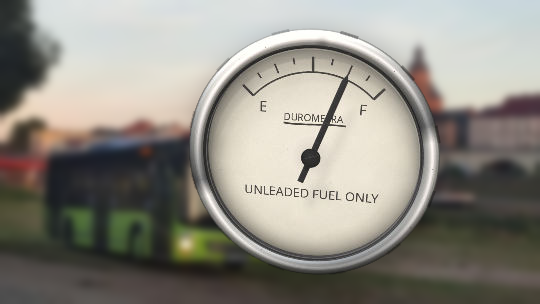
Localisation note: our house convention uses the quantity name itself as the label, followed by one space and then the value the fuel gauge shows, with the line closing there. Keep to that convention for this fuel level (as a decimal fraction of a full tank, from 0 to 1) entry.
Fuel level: 0.75
